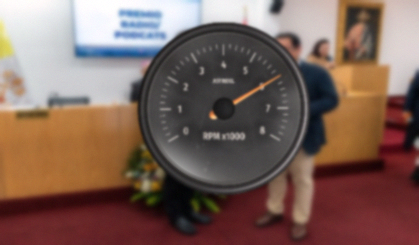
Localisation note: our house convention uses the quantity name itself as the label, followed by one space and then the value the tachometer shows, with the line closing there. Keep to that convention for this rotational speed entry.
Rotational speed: 6000 rpm
